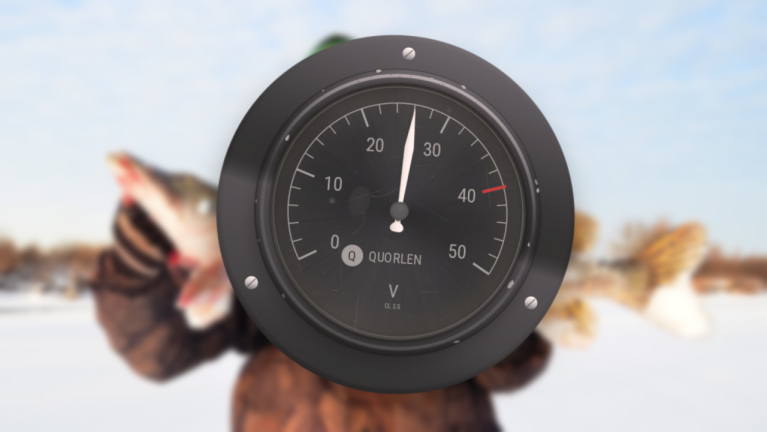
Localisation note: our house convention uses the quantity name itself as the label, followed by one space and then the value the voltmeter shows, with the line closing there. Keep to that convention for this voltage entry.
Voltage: 26 V
